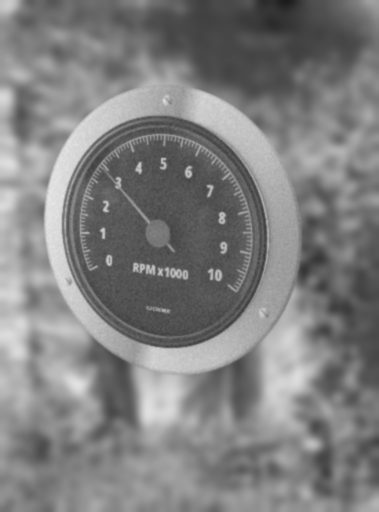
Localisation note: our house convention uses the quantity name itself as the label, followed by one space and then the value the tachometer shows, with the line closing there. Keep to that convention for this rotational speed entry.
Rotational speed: 3000 rpm
